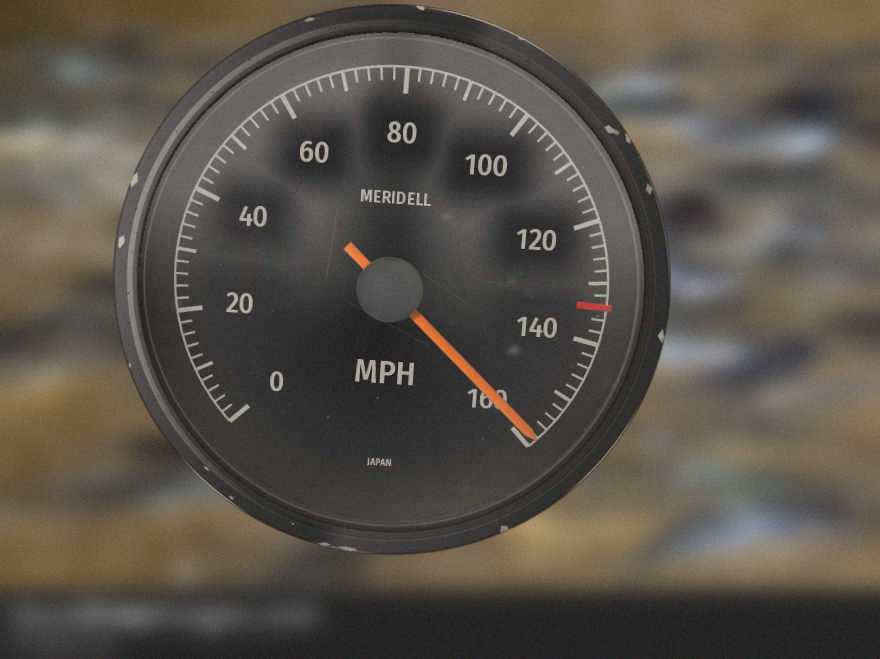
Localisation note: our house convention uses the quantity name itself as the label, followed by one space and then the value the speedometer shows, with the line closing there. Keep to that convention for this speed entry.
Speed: 158 mph
